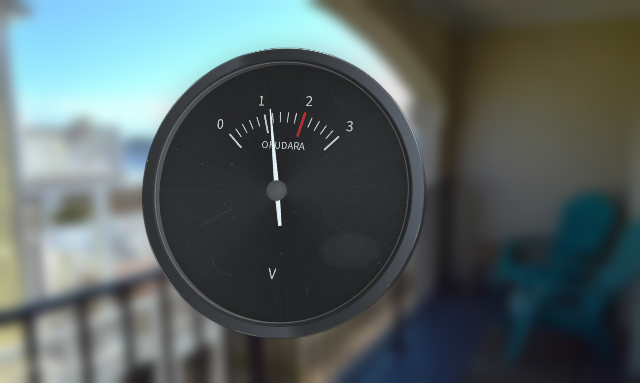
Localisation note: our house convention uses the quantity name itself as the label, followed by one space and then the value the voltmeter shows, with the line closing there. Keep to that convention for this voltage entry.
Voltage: 1.2 V
